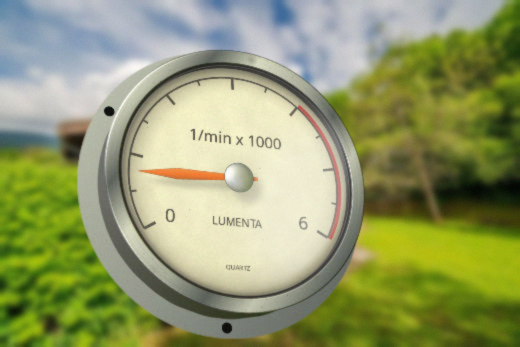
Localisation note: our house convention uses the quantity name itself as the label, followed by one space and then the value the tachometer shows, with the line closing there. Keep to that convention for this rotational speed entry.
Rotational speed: 750 rpm
